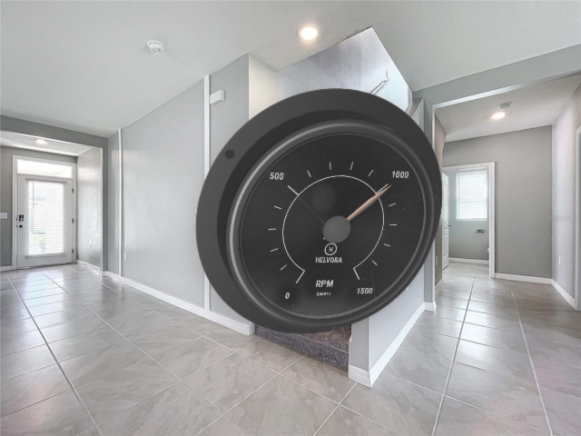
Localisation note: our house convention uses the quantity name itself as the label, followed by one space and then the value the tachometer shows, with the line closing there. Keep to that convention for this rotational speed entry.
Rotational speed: 1000 rpm
